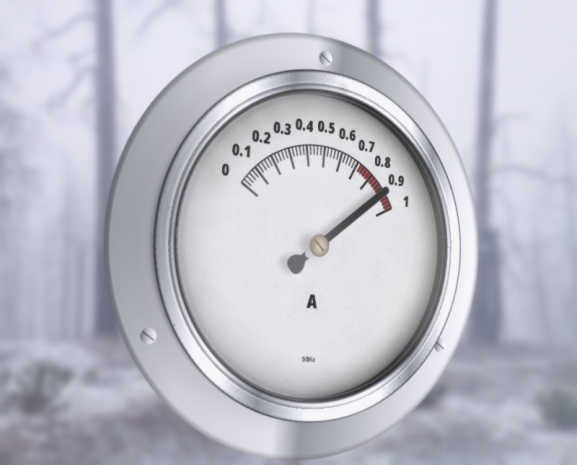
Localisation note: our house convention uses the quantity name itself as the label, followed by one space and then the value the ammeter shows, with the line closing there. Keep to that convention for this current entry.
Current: 0.9 A
